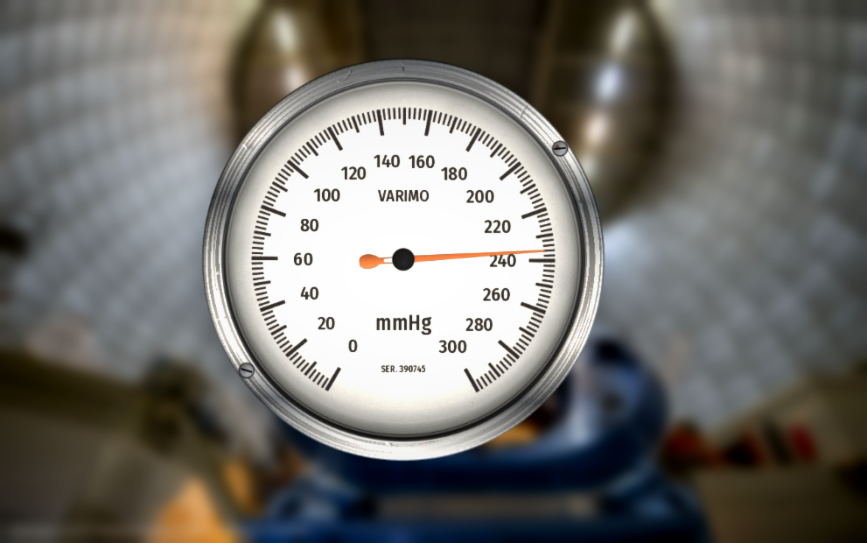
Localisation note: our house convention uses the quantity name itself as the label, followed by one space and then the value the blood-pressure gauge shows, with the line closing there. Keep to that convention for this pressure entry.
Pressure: 236 mmHg
